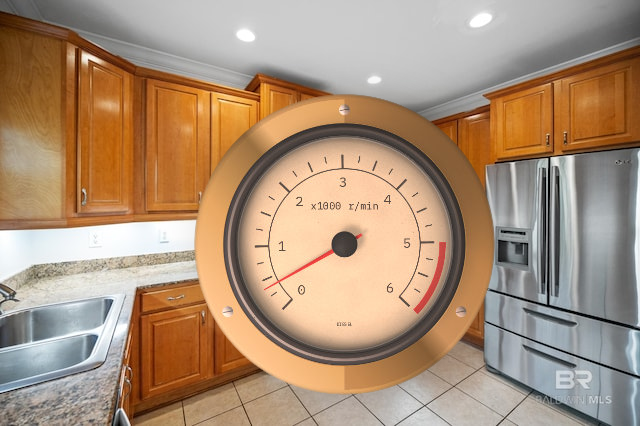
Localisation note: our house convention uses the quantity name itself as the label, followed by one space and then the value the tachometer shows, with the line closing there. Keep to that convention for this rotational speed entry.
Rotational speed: 375 rpm
